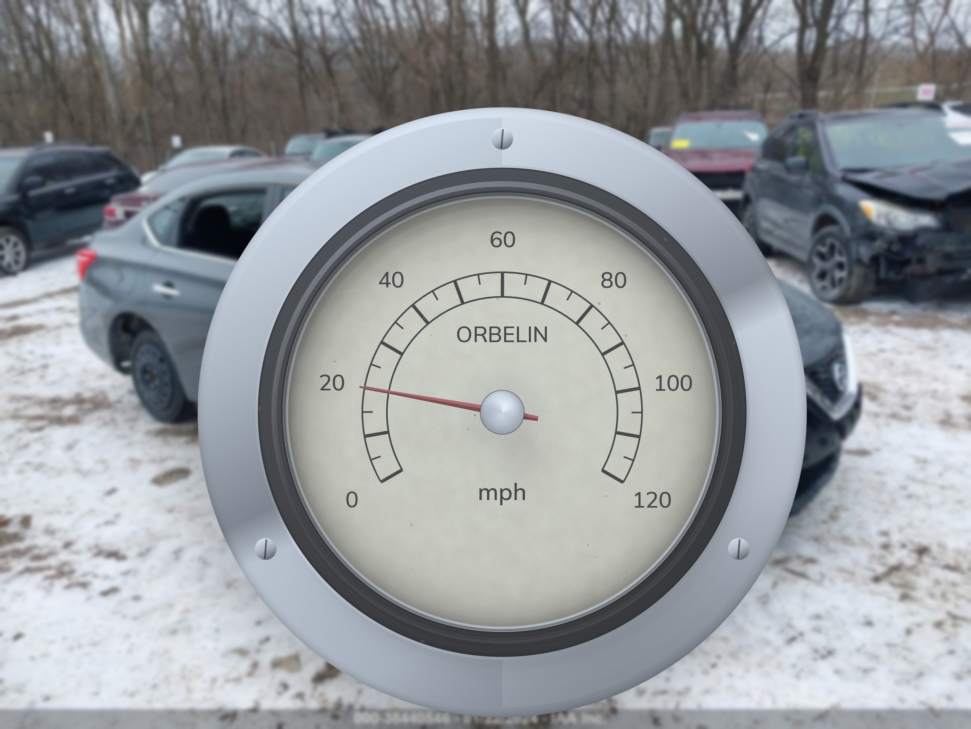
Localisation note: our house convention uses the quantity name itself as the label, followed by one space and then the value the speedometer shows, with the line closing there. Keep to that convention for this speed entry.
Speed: 20 mph
